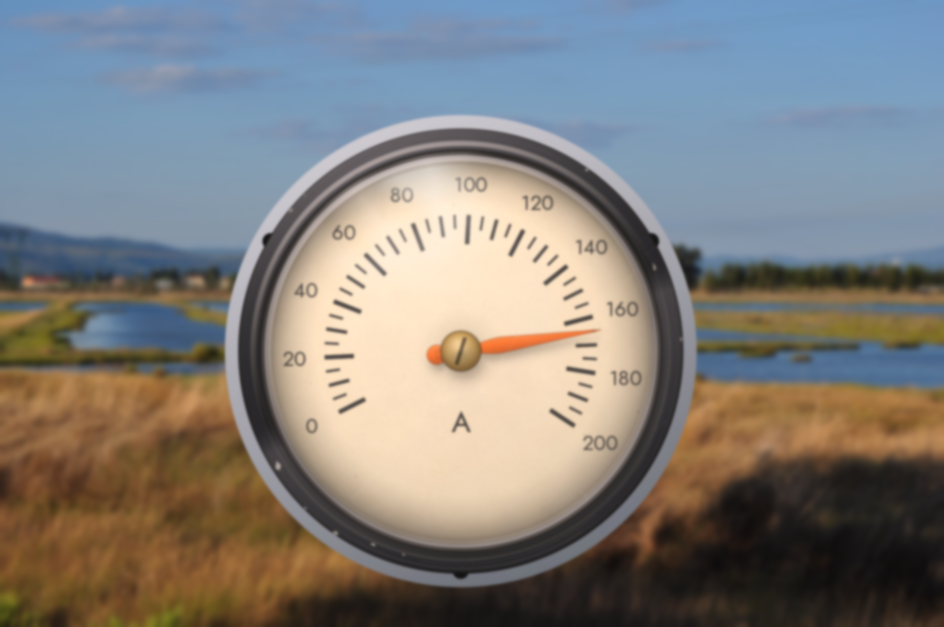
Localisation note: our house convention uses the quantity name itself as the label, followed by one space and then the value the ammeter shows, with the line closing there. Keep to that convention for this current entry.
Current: 165 A
